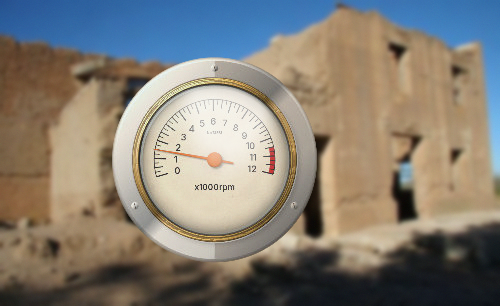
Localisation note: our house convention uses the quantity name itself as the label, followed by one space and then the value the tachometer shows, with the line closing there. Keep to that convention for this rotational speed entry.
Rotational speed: 1500 rpm
